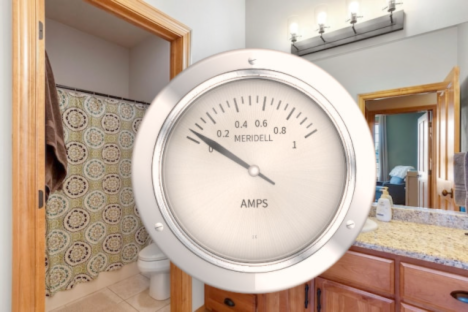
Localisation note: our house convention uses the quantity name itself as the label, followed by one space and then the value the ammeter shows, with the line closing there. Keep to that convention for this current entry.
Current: 0.05 A
